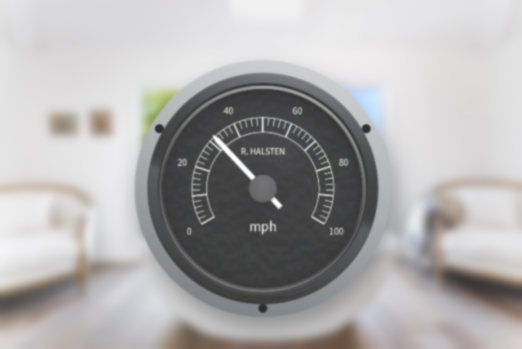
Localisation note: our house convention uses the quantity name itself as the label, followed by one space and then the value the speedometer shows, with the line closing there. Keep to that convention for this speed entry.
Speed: 32 mph
